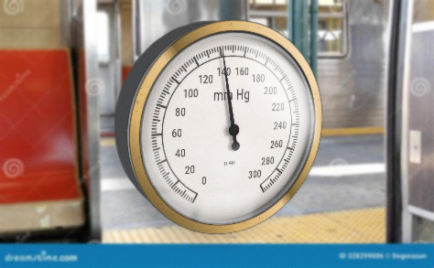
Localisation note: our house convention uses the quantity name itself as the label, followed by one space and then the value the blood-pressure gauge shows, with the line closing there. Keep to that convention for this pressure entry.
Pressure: 140 mmHg
